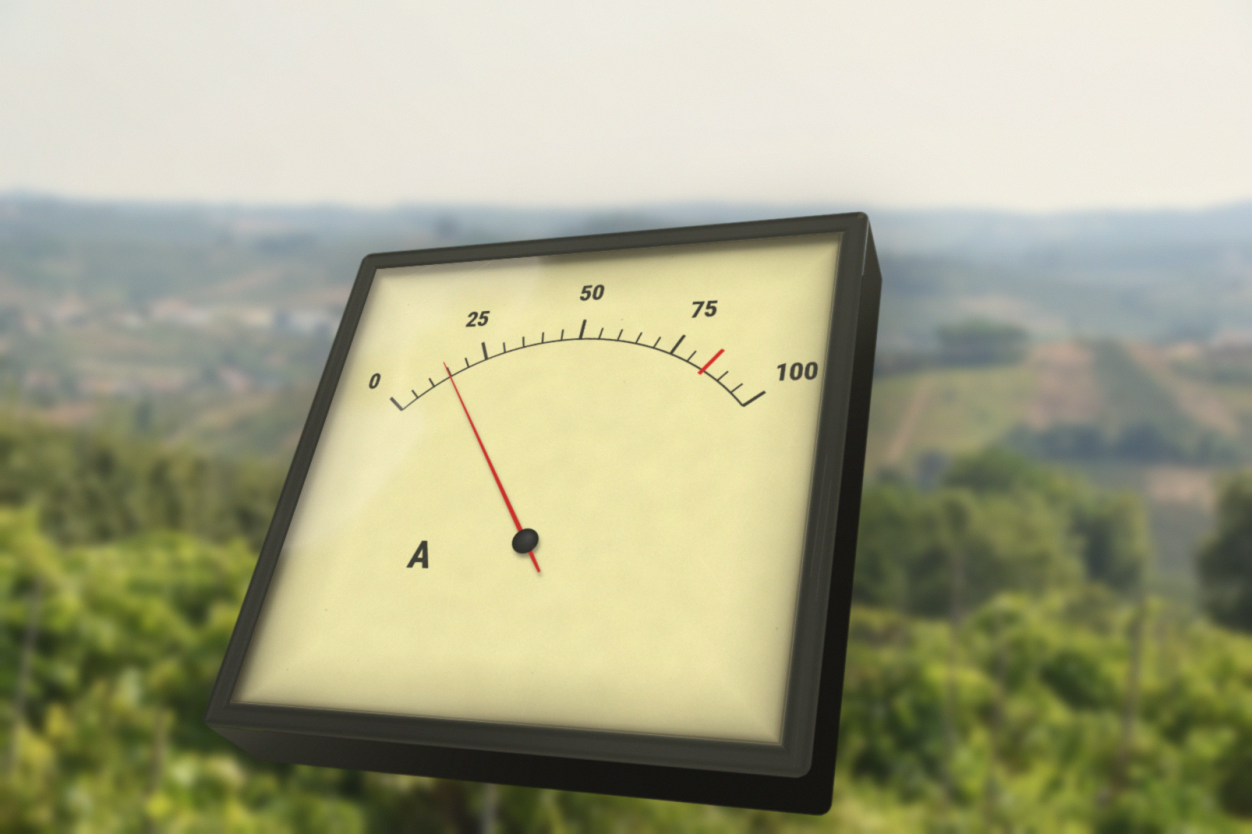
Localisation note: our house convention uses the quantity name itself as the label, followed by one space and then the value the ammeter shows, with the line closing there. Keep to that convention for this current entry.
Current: 15 A
